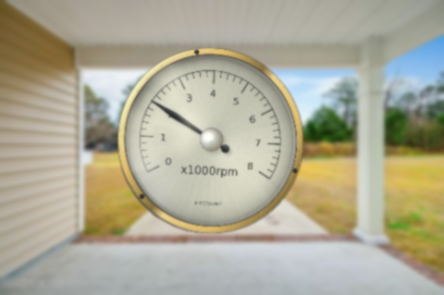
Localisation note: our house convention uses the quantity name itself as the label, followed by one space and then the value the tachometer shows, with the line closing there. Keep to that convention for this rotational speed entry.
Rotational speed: 2000 rpm
